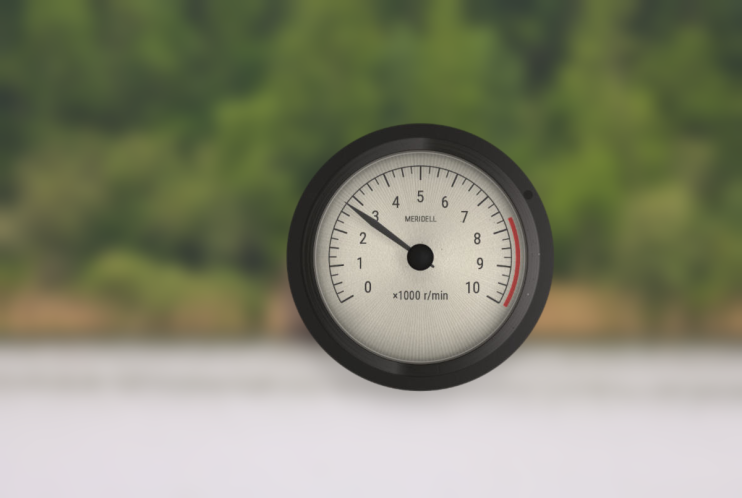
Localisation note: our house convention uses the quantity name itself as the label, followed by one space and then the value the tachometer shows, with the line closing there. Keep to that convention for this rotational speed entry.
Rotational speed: 2750 rpm
